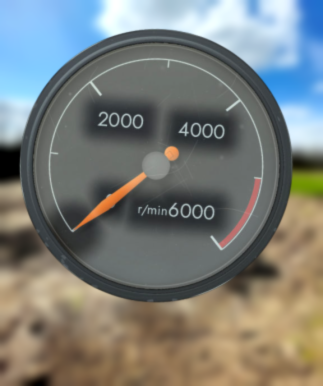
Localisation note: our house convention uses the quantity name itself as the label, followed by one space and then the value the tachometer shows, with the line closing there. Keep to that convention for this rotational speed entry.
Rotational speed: 0 rpm
